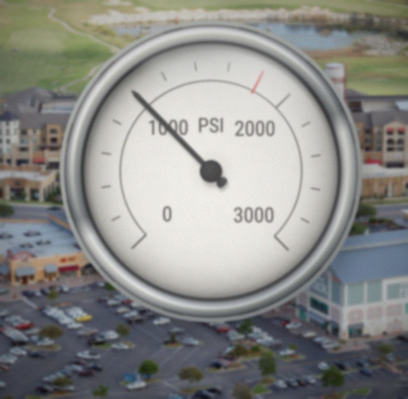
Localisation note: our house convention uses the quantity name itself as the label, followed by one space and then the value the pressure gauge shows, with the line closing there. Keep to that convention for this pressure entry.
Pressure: 1000 psi
